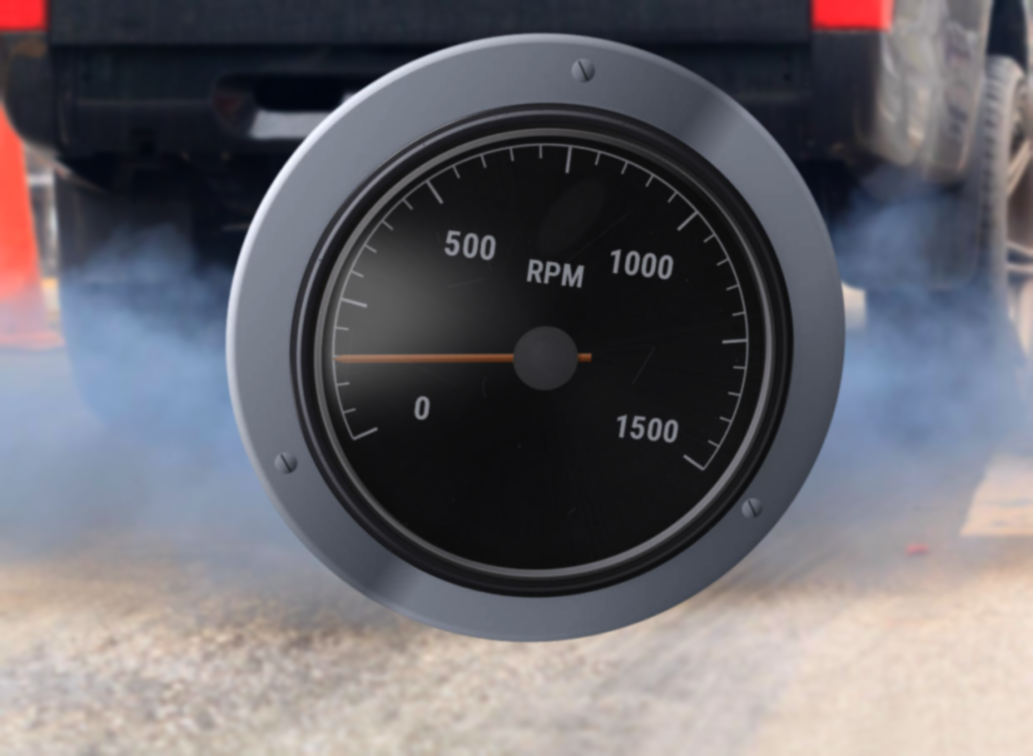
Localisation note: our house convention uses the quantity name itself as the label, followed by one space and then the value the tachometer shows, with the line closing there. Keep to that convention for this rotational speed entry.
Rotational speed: 150 rpm
